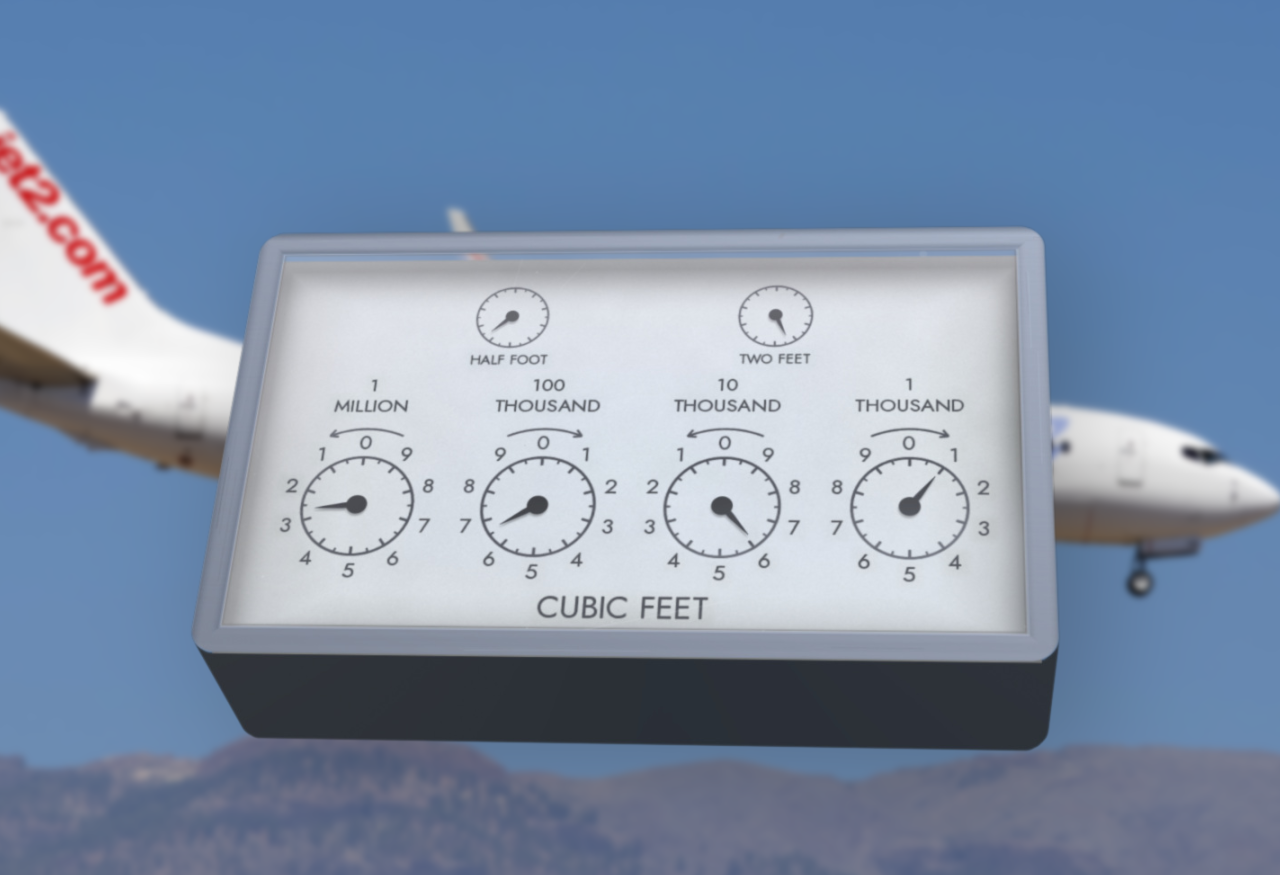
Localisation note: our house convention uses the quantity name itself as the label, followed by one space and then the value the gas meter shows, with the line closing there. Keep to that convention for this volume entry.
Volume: 266100 ft³
